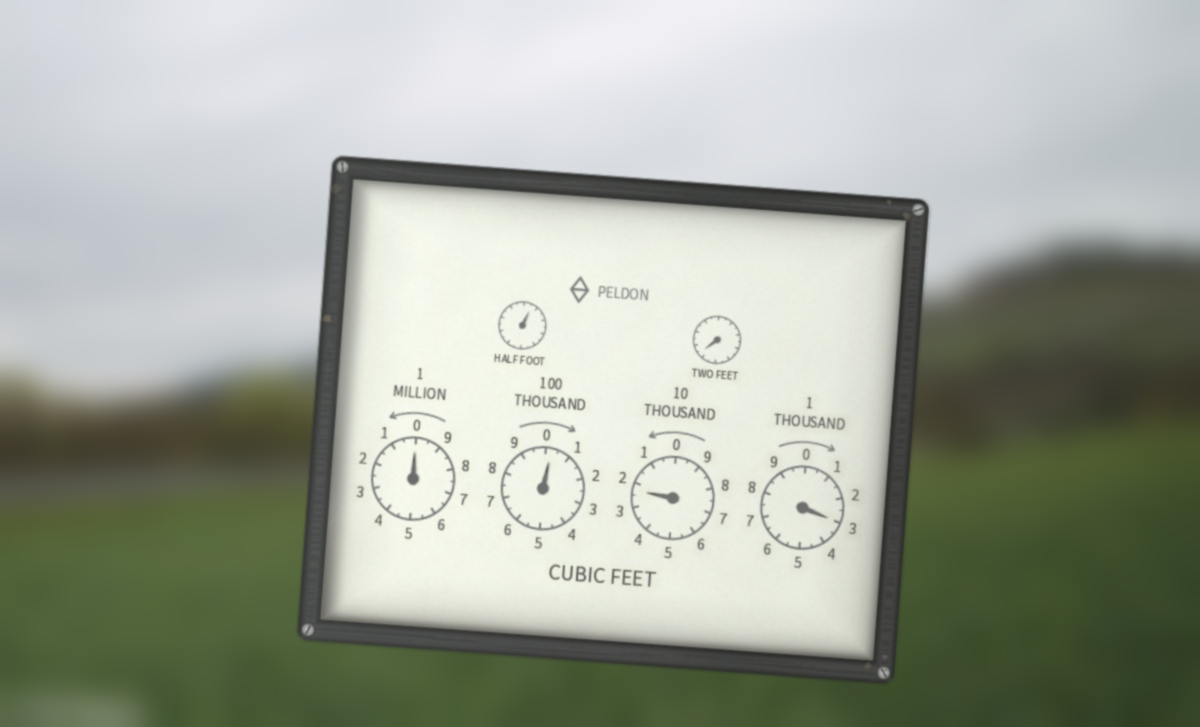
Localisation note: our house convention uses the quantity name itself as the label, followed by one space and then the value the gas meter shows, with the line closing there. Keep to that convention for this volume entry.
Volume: 2300 ft³
